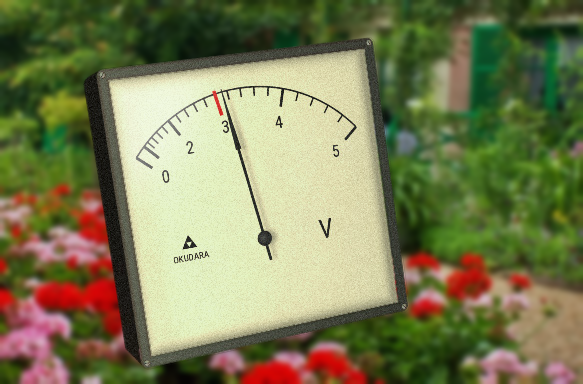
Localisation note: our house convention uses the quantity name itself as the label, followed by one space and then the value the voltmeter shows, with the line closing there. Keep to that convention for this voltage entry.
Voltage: 3.1 V
